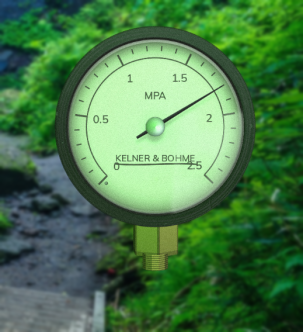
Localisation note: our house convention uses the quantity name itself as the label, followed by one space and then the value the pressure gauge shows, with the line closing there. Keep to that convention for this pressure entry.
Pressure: 1.8 MPa
